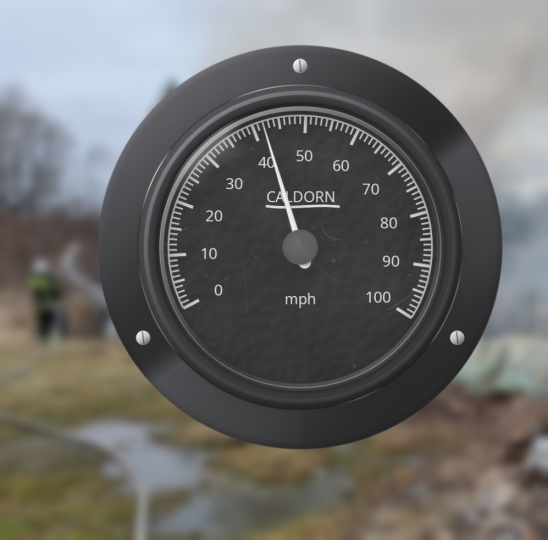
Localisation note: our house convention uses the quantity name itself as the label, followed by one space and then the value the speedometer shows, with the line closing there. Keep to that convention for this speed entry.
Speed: 42 mph
